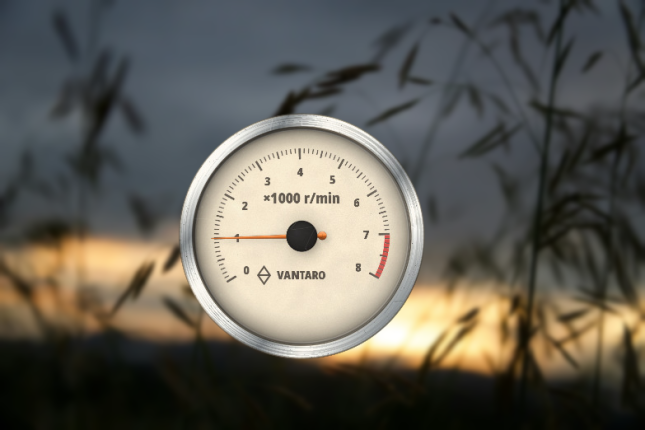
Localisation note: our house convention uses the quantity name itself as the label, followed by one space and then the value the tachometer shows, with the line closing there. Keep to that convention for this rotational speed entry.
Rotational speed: 1000 rpm
